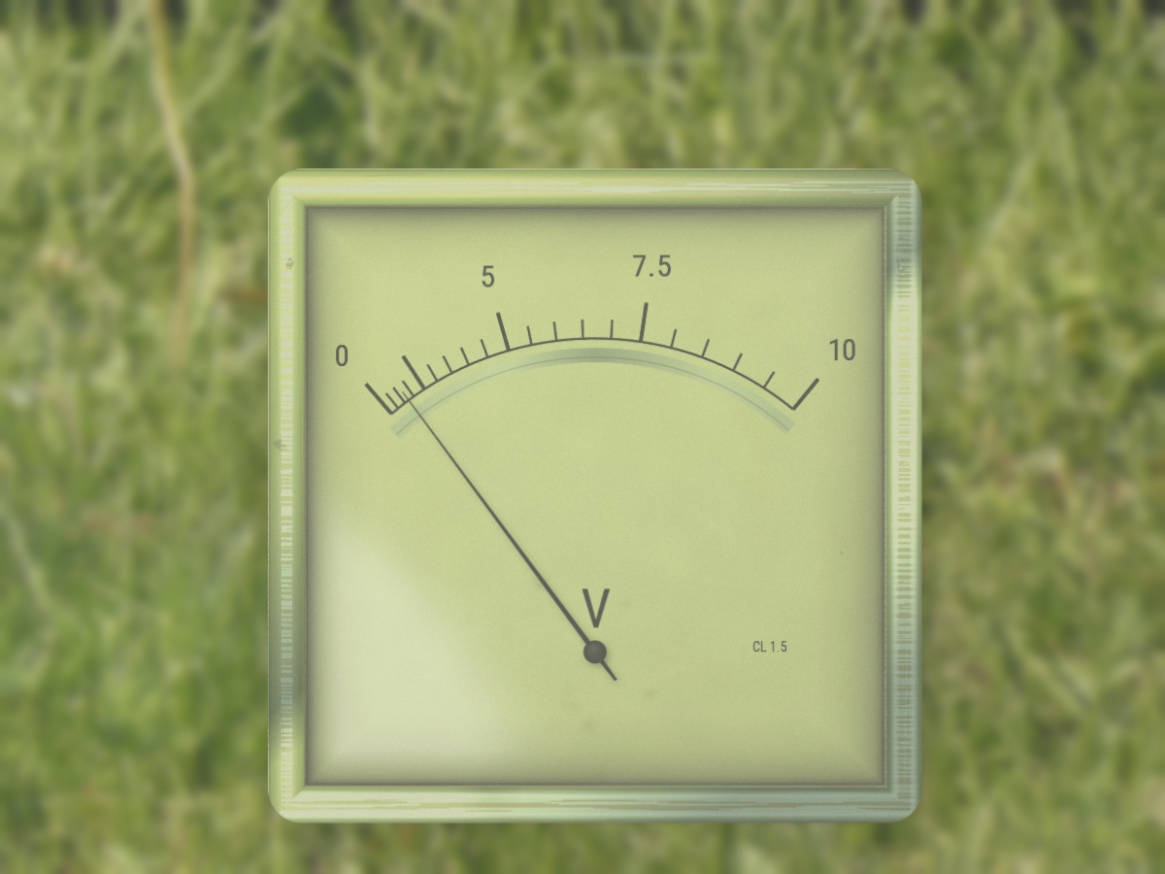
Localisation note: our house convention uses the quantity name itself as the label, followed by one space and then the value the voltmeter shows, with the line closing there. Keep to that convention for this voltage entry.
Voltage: 1.75 V
